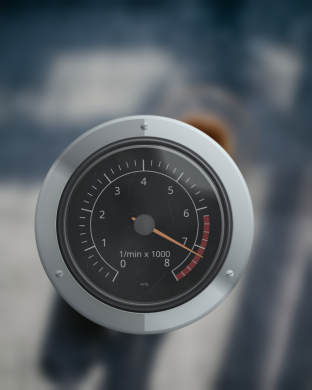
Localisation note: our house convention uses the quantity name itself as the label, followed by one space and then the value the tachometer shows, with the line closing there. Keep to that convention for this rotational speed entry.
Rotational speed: 7200 rpm
